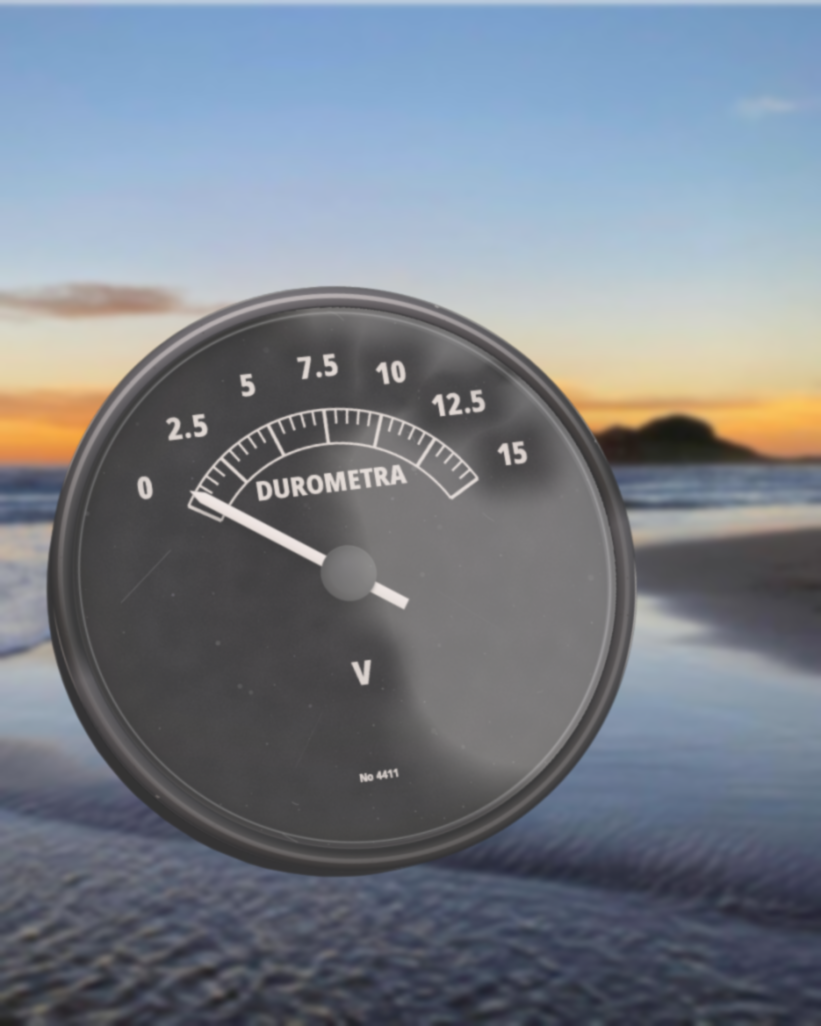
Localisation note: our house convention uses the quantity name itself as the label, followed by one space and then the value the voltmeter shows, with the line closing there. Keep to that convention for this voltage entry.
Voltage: 0.5 V
